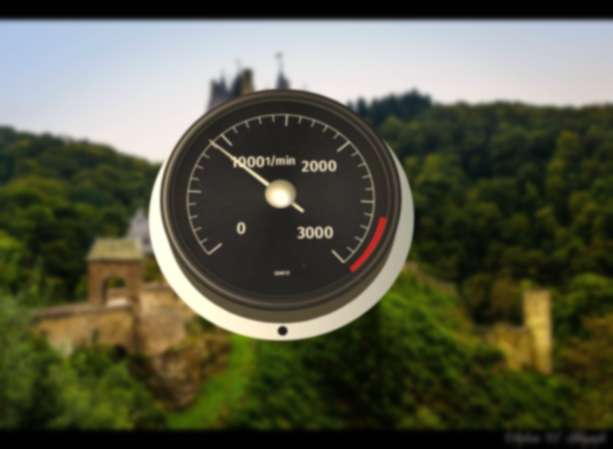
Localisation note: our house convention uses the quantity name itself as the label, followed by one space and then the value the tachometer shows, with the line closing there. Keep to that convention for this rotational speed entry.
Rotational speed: 900 rpm
